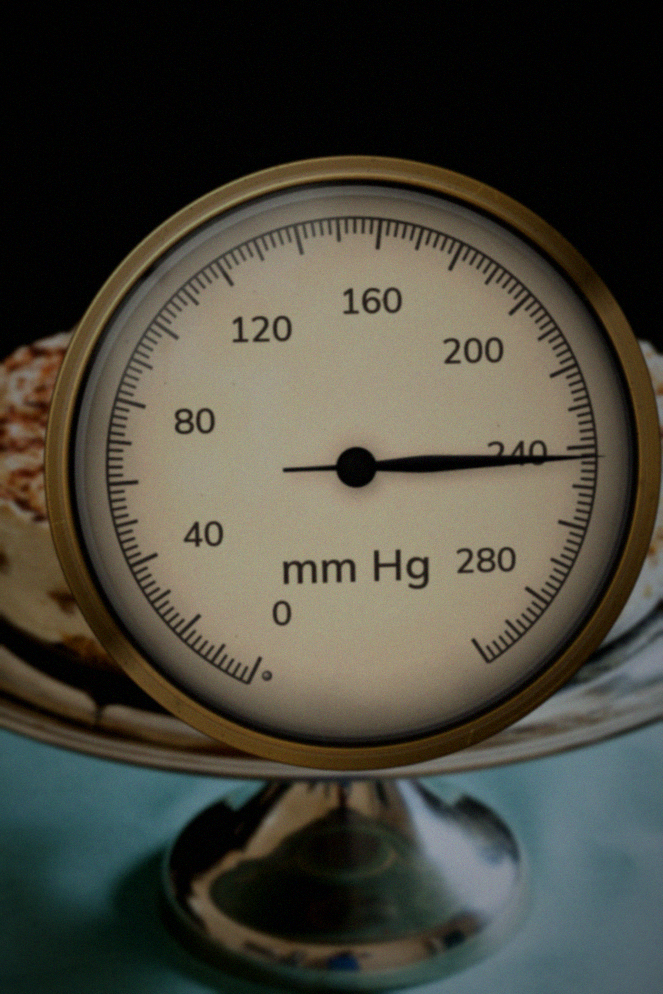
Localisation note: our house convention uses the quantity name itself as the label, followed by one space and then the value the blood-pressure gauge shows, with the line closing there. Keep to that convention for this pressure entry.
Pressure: 242 mmHg
